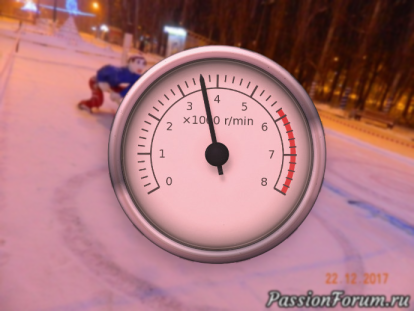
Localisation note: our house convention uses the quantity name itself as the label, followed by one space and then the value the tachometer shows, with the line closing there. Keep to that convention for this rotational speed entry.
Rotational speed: 3600 rpm
